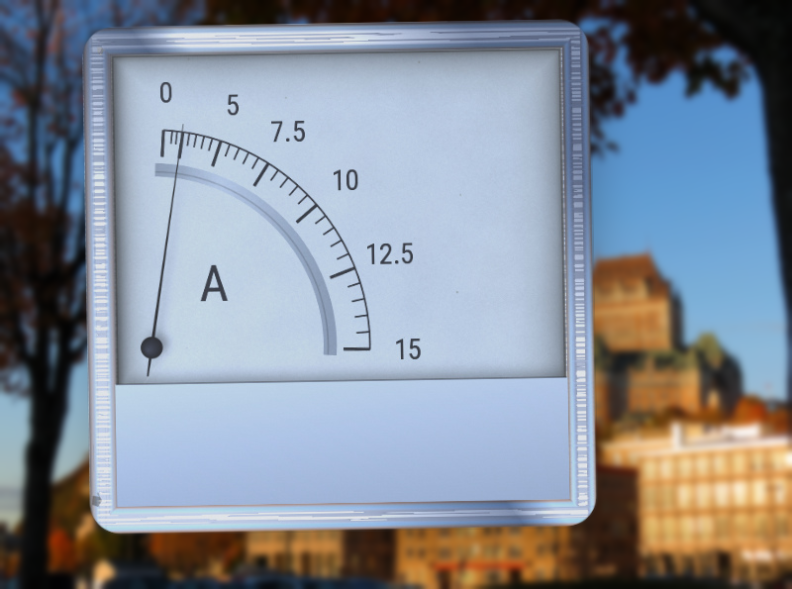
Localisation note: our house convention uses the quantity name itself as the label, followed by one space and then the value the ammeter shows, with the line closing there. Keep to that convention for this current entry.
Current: 2.5 A
